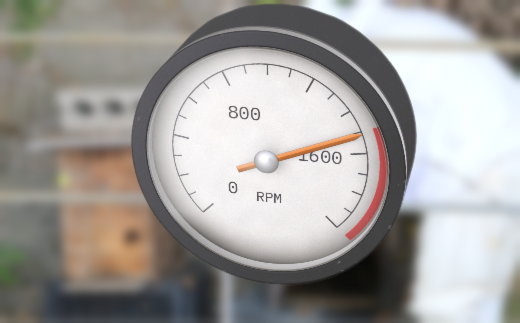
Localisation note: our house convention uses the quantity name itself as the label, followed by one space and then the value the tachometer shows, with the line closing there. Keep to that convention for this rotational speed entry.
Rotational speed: 1500 rpm
